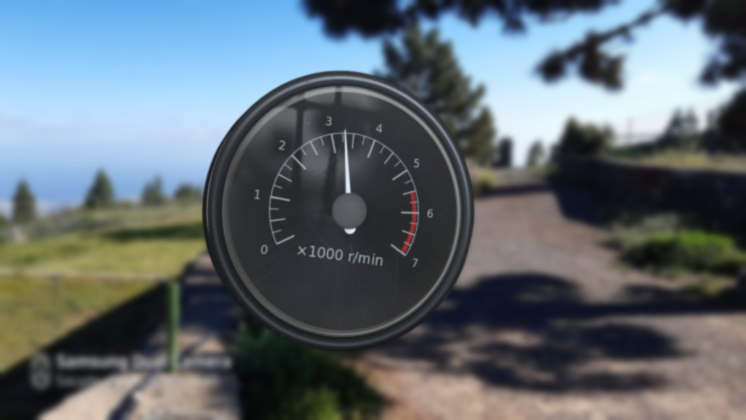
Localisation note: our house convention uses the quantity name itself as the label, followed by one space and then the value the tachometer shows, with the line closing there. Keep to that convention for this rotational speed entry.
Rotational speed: 3250 rpm
